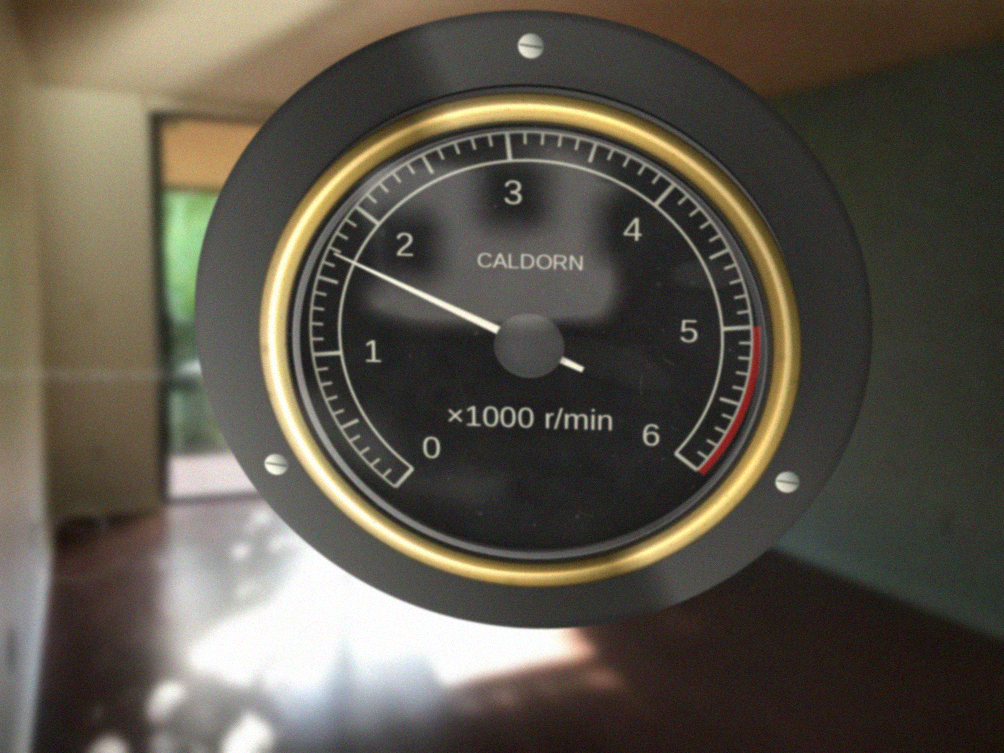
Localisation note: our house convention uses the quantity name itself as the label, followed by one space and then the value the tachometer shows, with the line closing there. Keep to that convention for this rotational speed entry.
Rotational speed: 1700 rpm
